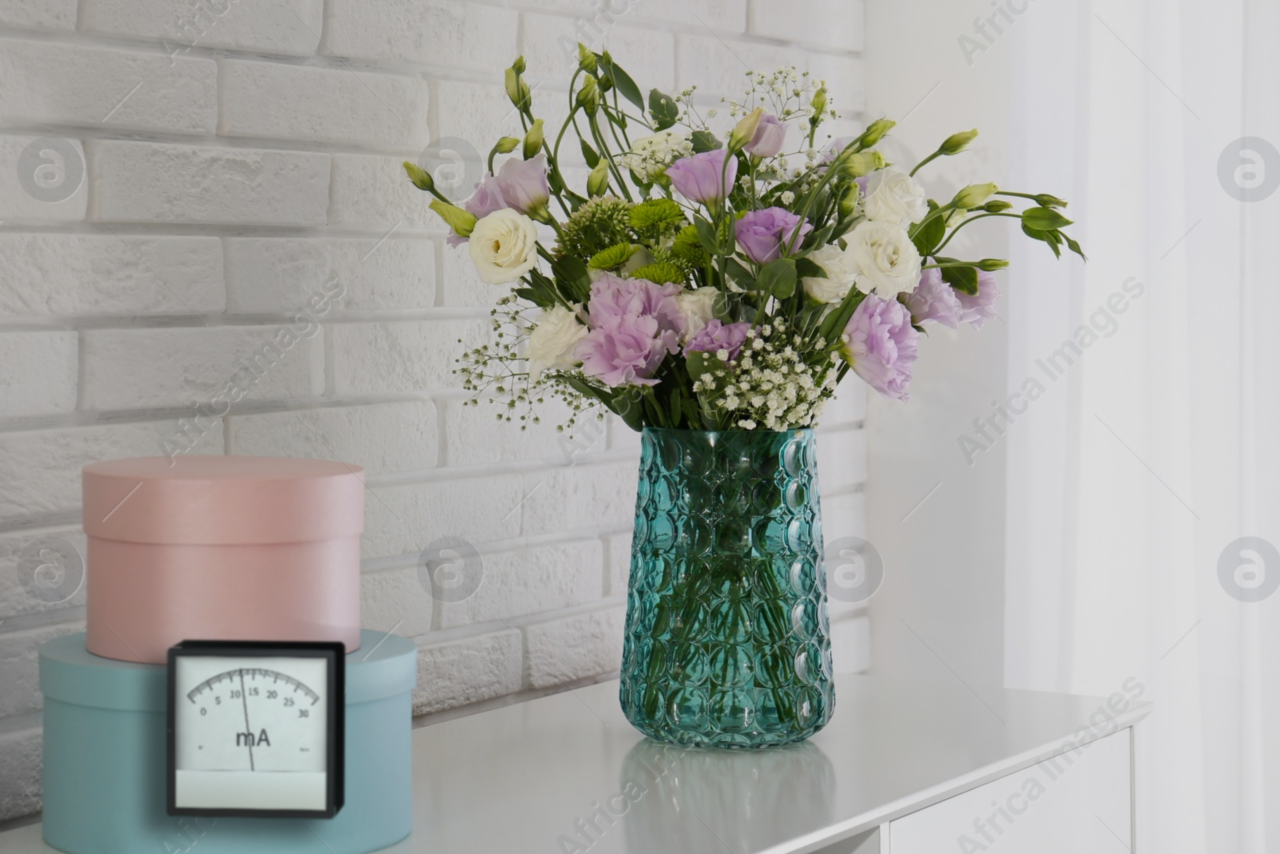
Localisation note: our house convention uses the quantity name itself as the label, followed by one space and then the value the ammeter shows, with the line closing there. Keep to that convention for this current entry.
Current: 12.5 mA
